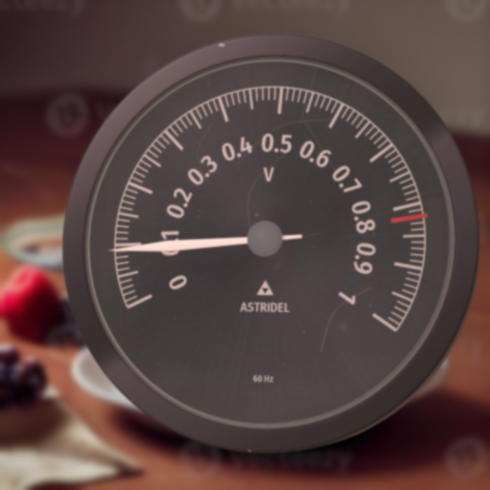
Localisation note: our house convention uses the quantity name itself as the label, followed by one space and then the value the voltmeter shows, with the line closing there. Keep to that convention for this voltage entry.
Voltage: 0.09 V
